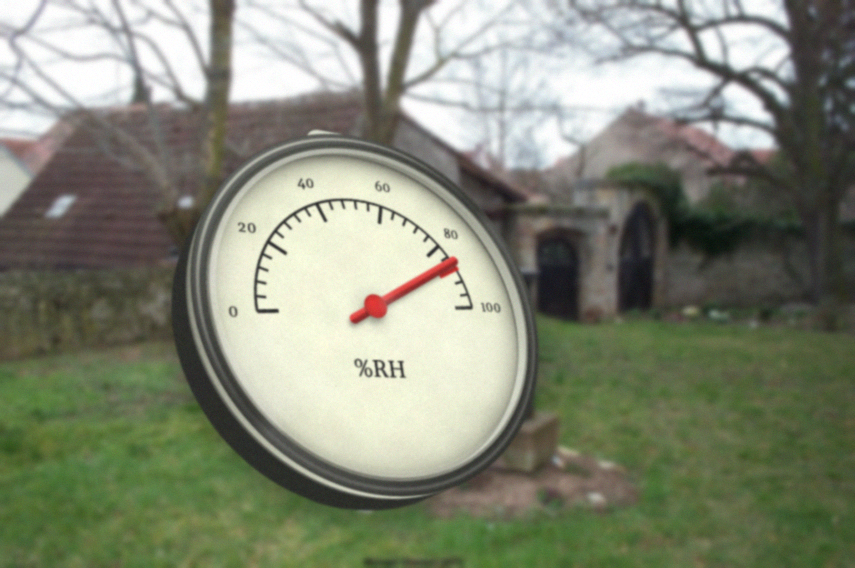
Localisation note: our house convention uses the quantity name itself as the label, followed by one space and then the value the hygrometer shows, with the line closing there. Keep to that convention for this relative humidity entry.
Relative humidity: 86 %
